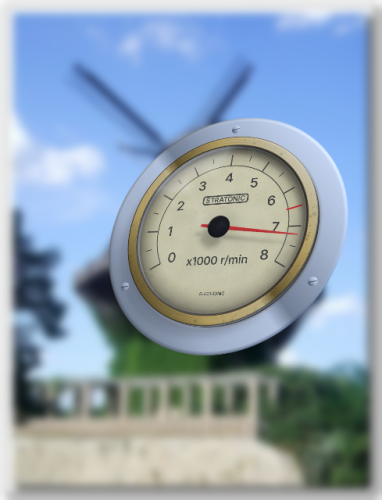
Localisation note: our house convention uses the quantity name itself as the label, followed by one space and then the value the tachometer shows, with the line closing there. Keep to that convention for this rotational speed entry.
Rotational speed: 7250 rpm
